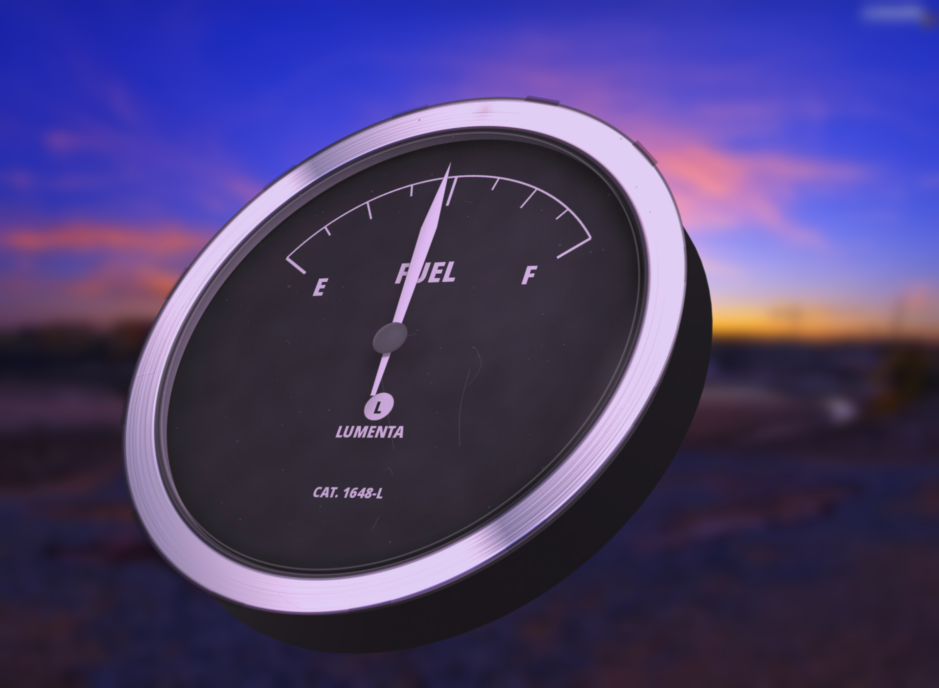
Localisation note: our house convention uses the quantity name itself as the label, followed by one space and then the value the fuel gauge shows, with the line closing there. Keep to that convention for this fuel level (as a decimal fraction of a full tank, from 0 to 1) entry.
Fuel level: 0.5
